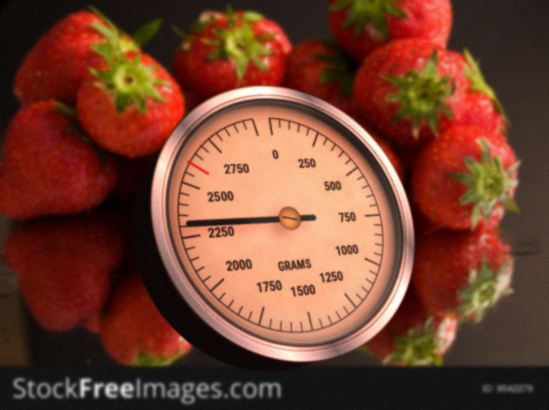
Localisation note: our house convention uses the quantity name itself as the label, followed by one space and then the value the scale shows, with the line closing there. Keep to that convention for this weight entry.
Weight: 2300 g
